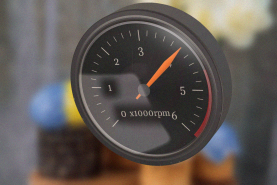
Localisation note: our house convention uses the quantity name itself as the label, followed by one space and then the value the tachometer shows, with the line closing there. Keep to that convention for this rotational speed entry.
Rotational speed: 4000 rpm
